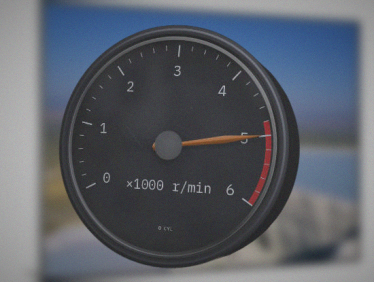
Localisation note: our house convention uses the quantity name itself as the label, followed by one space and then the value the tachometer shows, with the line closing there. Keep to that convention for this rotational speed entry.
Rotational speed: 5000 rpm
